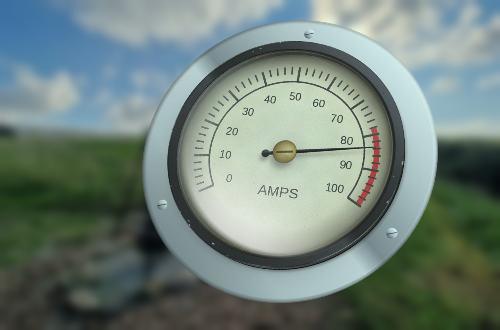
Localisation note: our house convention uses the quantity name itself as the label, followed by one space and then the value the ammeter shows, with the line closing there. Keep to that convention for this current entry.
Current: 84 A
